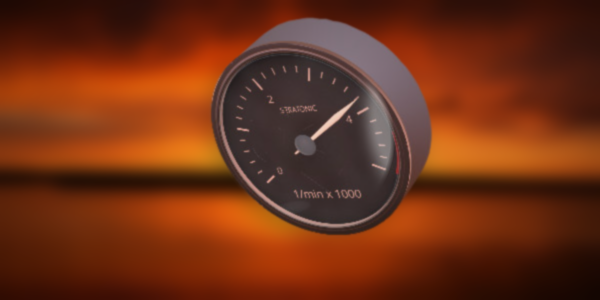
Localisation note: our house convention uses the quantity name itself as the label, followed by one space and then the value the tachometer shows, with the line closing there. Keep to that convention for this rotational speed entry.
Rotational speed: 3800 rpm
